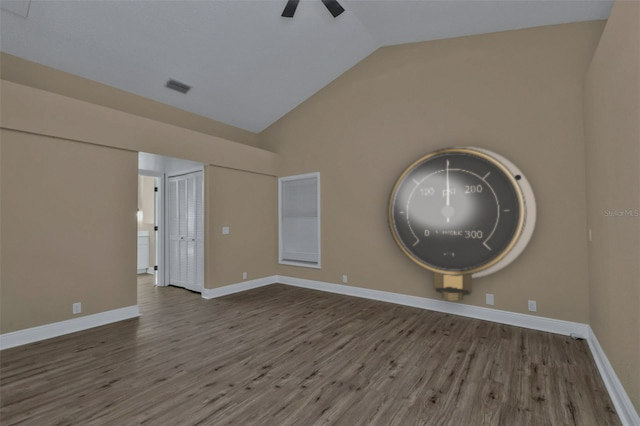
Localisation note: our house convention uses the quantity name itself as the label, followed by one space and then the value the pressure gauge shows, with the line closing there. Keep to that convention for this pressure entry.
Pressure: 150 psi
